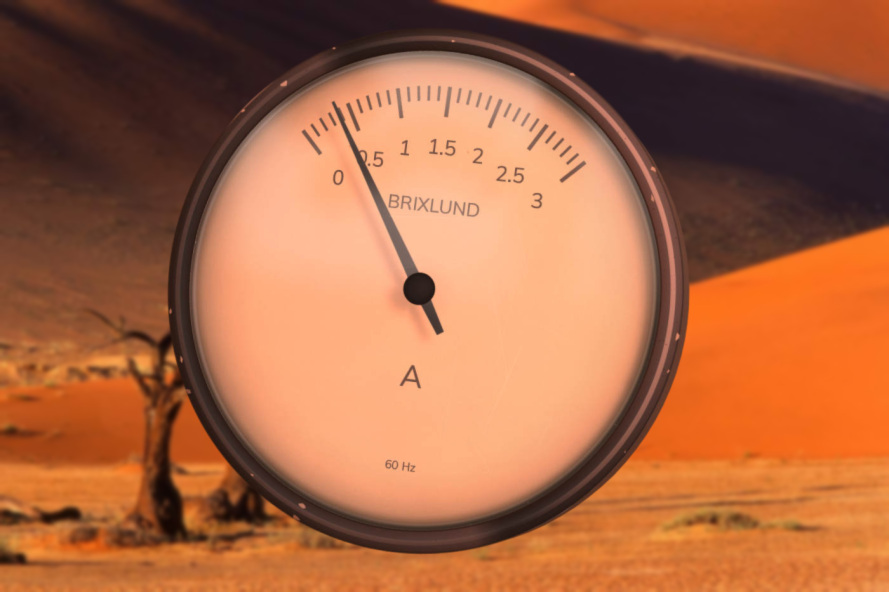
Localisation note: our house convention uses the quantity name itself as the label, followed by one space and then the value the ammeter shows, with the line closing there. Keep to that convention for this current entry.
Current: 0.4 A
